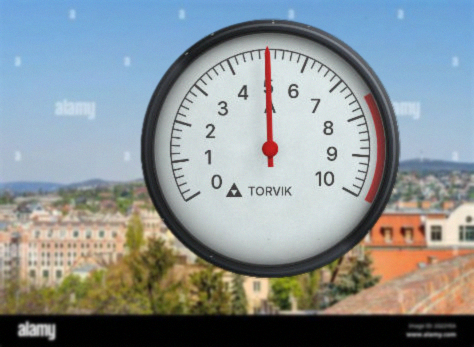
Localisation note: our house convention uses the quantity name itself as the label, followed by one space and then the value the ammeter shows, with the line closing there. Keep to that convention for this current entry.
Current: 5 A
